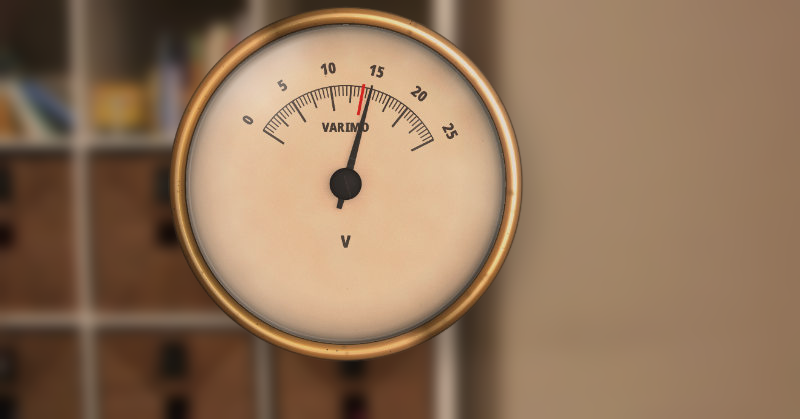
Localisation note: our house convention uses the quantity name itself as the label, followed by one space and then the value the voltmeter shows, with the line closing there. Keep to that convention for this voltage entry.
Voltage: 15 V
